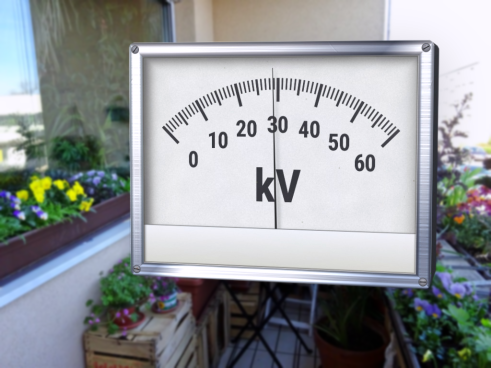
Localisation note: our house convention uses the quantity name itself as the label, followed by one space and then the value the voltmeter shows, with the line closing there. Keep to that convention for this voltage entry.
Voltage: 29 kV
